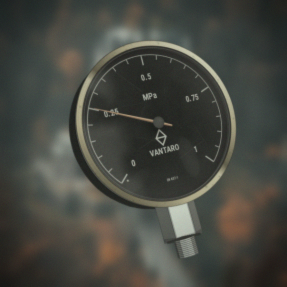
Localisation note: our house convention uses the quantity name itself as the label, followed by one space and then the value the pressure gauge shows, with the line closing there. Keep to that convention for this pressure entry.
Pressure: 0.25 MPa
